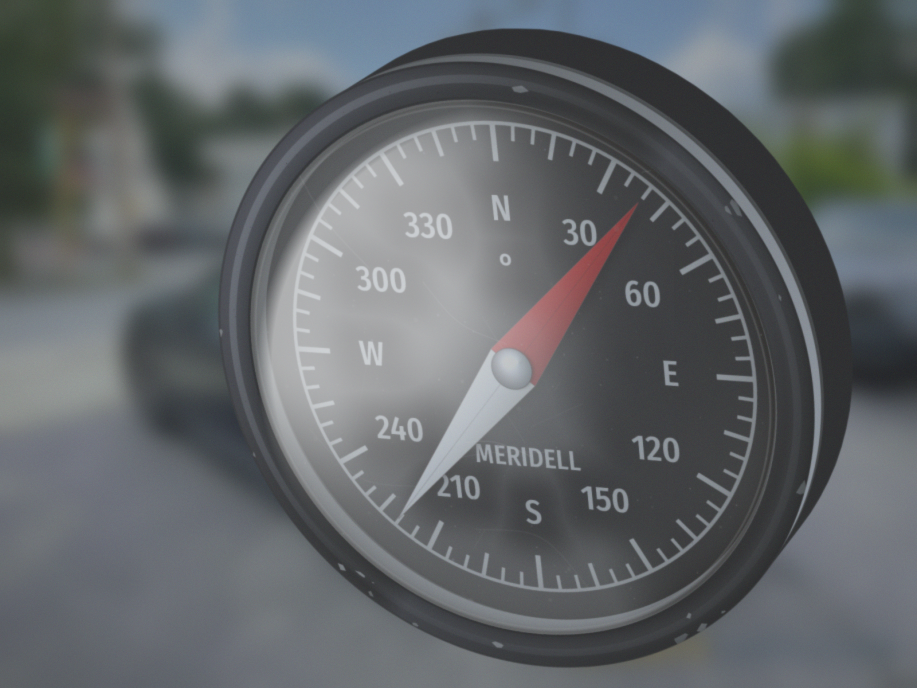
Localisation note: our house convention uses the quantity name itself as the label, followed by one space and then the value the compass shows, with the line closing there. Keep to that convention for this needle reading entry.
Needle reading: 40 °
